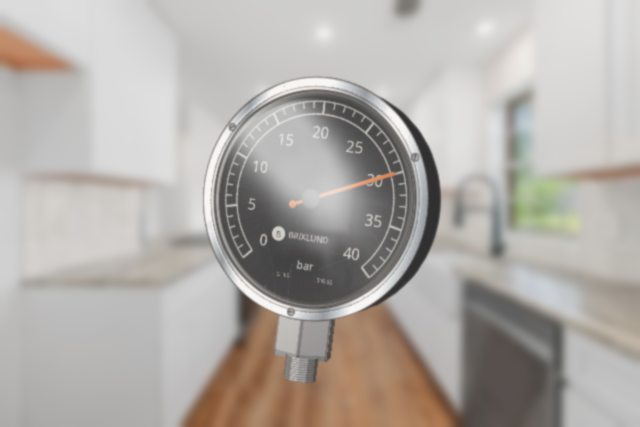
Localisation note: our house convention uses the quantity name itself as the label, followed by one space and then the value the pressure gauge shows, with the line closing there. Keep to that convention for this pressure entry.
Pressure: 30 bar
